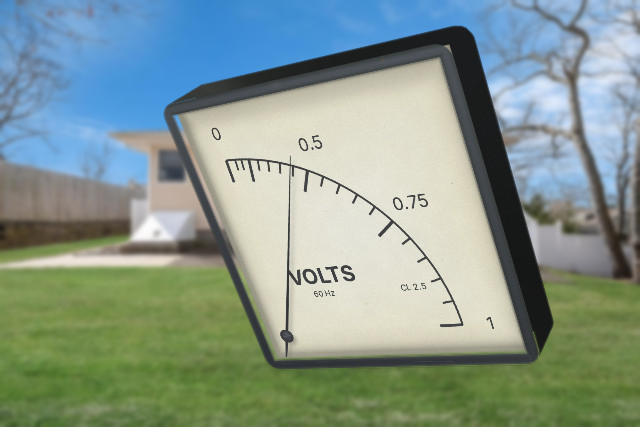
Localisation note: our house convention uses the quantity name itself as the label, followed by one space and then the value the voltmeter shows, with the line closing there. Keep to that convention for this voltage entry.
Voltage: 0.45 V
